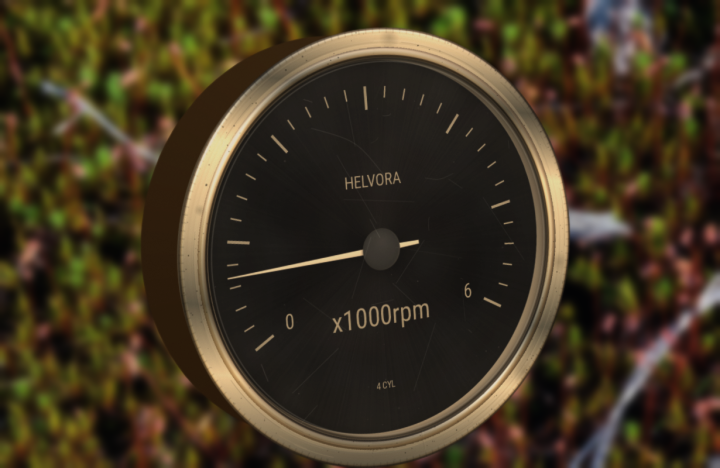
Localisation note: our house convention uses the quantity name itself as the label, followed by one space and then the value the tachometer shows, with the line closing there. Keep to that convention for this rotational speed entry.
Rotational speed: 700 rpm
